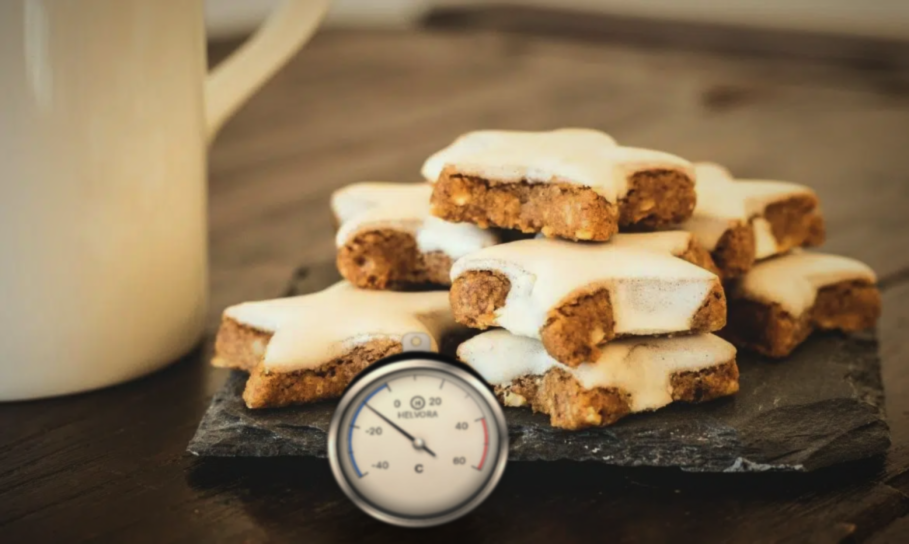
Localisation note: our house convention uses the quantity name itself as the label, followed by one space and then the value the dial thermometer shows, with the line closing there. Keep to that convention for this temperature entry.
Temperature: -10 °C
